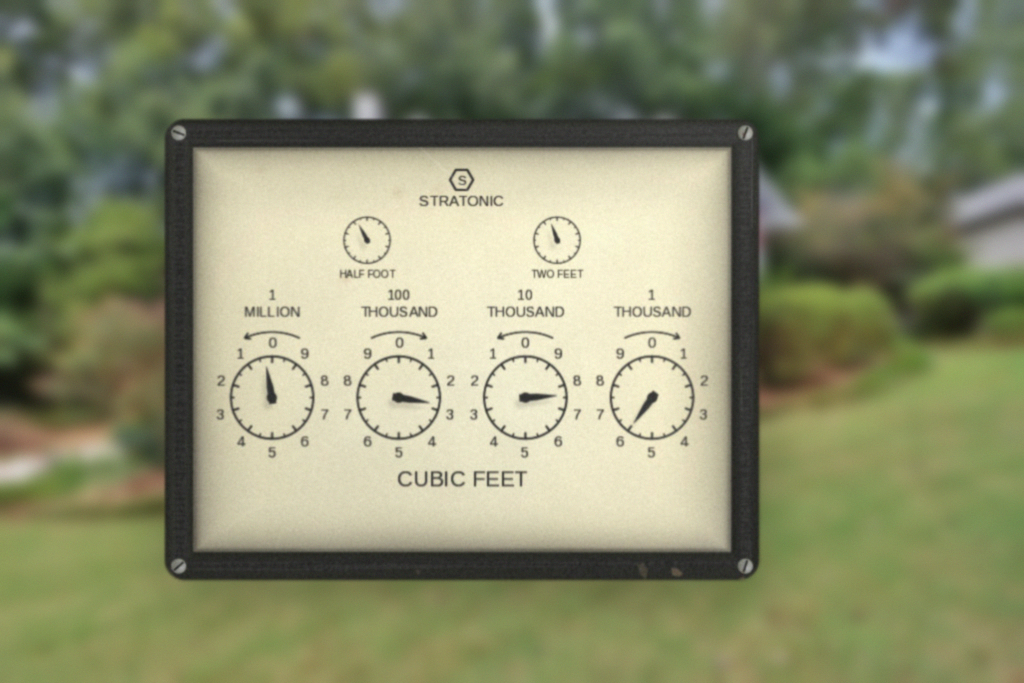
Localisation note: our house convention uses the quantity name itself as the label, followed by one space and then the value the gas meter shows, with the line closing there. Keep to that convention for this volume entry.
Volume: 27600 ft³
